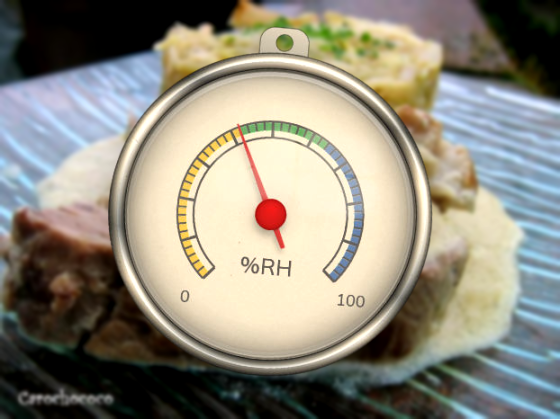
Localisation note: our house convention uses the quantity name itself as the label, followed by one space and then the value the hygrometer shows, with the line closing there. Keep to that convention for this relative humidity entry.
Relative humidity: 42 %
